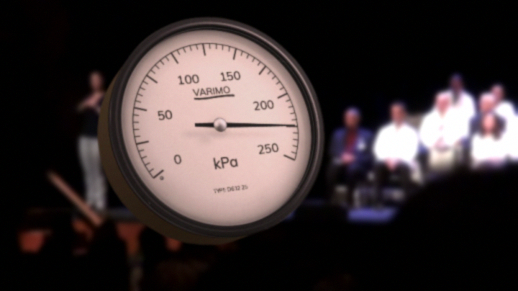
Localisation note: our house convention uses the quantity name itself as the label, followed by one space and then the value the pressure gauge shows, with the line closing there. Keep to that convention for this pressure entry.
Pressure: 225 kPa
